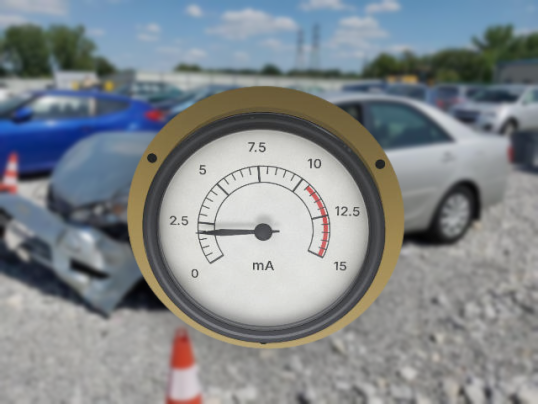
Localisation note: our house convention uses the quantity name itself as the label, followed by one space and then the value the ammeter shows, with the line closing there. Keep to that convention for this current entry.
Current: 2 mA
